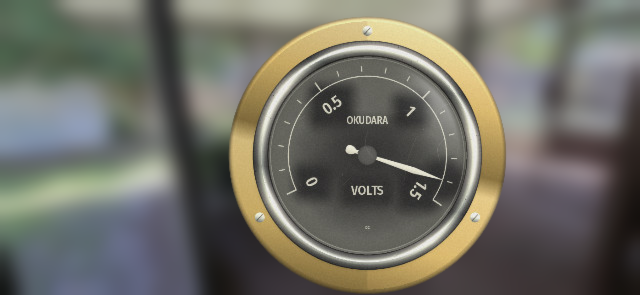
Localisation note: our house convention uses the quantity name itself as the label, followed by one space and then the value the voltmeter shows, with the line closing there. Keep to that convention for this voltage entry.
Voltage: 1.4 V
